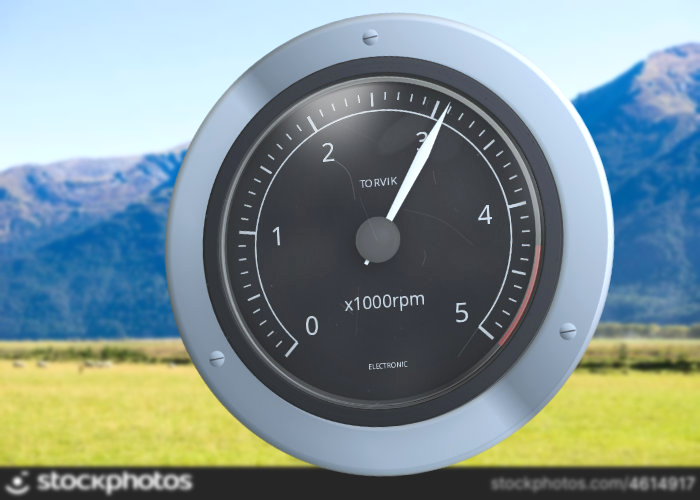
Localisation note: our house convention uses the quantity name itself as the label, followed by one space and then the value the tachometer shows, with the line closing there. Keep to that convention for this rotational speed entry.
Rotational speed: 3100 rpm
